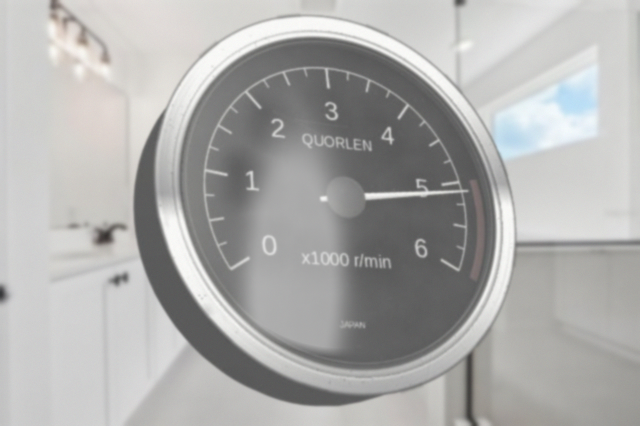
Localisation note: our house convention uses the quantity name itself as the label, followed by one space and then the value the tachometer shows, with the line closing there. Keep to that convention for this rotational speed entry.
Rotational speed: 5125 rpm
